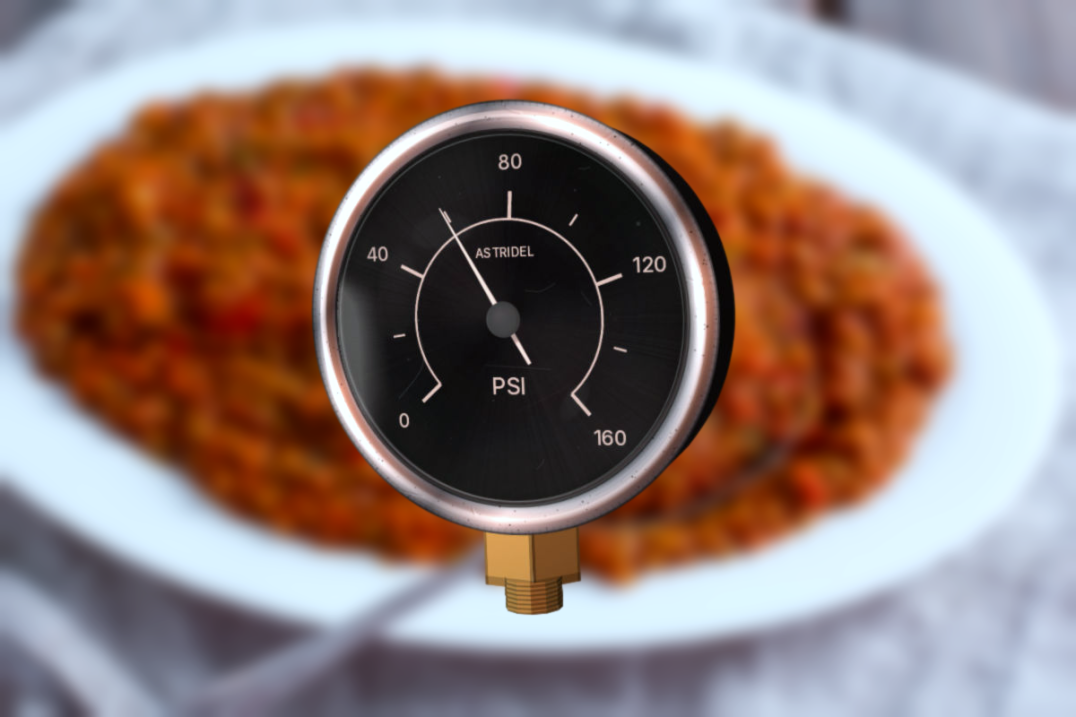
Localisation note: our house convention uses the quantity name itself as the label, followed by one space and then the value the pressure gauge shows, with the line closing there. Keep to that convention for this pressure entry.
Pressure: 60 psi
